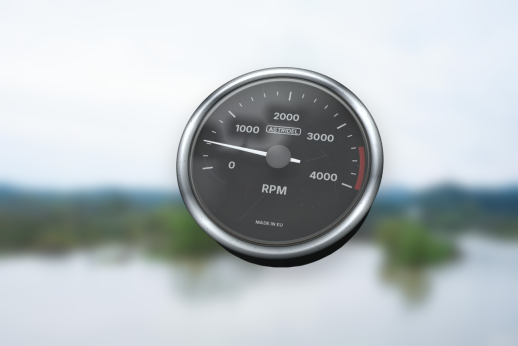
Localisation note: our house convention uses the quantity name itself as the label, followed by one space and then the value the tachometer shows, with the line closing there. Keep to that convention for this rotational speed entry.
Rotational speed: 400 rpm
